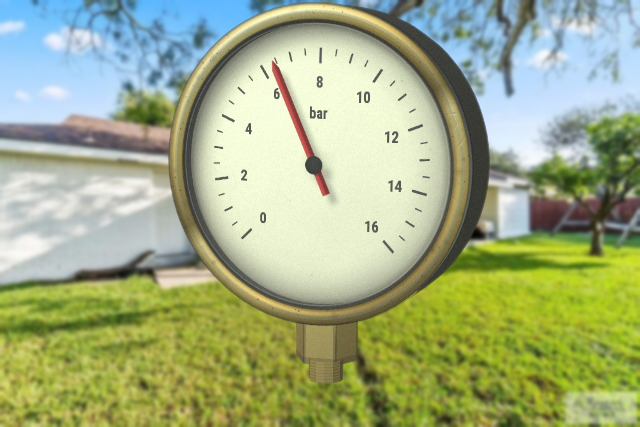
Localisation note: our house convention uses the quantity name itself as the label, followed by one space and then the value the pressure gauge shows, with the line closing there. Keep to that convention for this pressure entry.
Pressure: 6.5 bar
